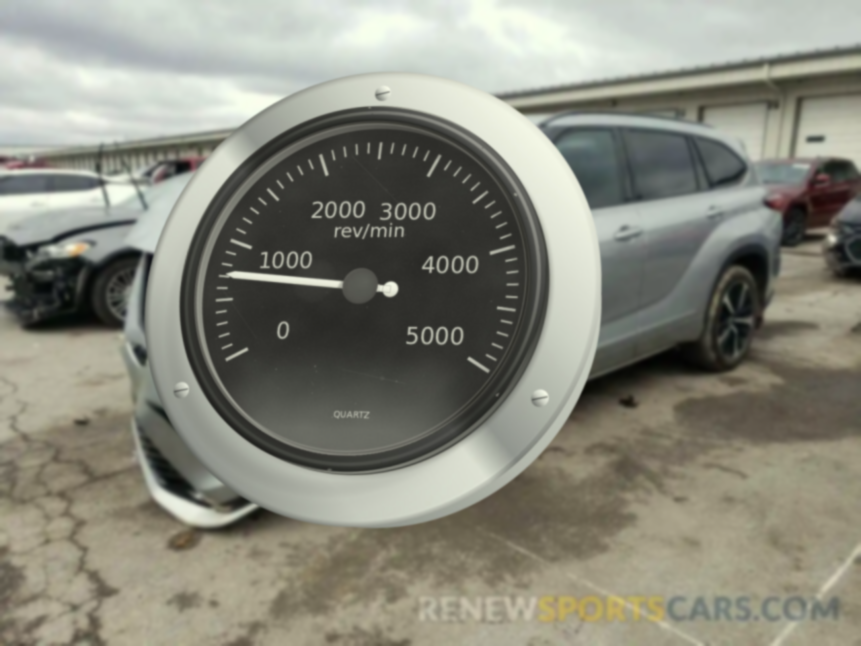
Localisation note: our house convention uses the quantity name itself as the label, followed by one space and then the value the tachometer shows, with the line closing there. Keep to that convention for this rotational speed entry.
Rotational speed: 700 rpm
